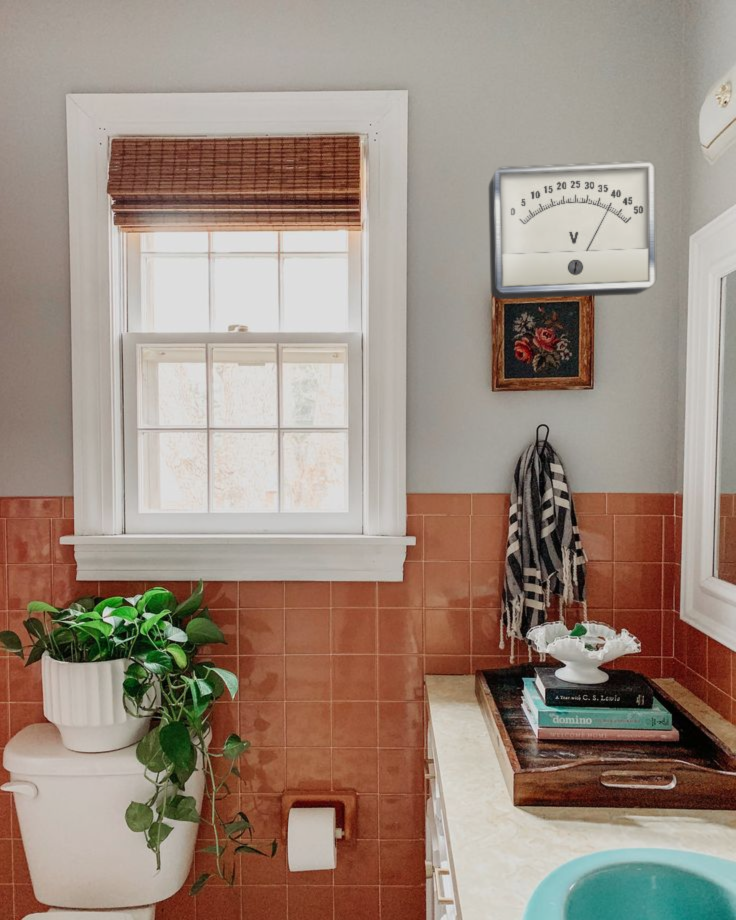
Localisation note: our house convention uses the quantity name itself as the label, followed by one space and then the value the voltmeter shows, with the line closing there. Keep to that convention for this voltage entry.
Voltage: 40 V
